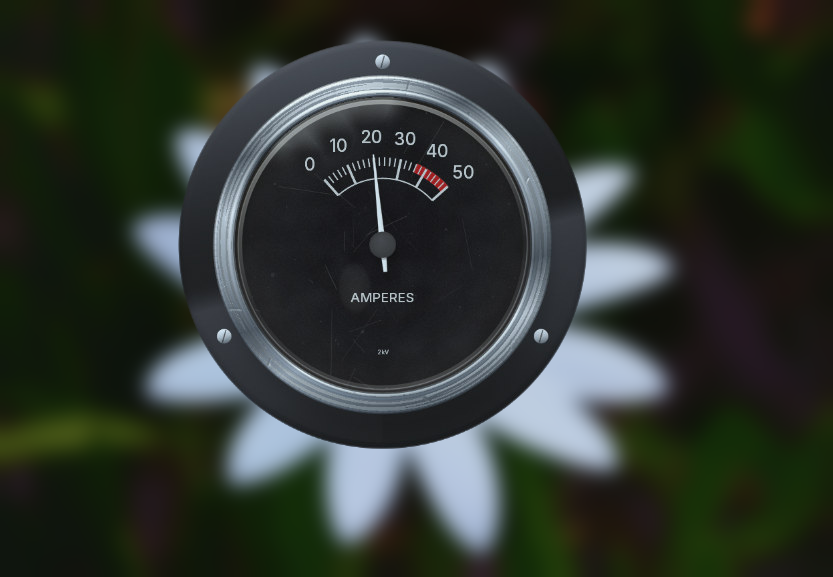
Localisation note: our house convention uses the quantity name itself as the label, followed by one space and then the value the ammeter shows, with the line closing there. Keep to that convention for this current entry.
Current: 20 A
